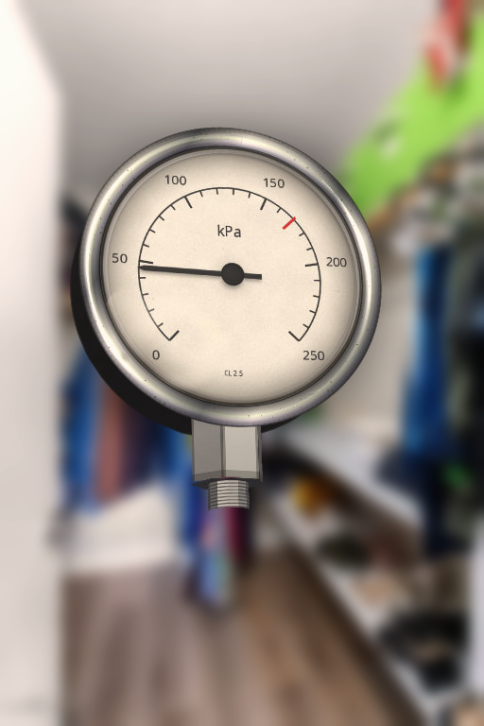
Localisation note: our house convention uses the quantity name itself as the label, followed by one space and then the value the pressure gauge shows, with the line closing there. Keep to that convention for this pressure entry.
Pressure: 45 kPa
